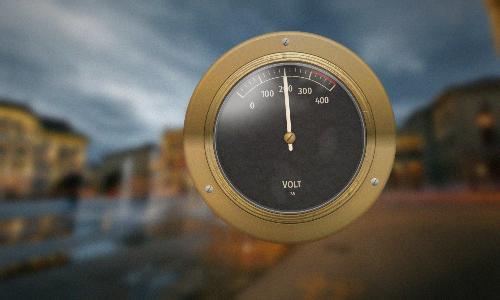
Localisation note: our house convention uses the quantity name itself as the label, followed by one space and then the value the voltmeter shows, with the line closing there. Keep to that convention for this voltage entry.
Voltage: 200 V
